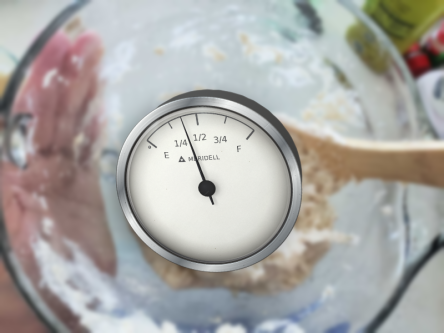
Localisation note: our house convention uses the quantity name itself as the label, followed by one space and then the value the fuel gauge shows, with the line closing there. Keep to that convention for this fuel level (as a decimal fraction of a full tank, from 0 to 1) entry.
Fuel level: 0.375
